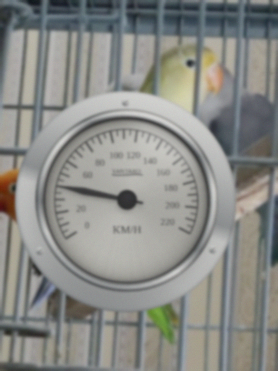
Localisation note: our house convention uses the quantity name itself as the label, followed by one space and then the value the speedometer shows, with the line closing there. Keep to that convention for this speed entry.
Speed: 40 km/h
